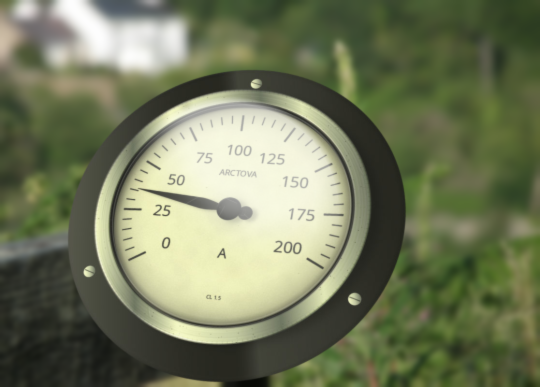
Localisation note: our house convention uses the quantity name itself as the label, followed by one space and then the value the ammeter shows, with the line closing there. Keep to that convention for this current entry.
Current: 35 A
